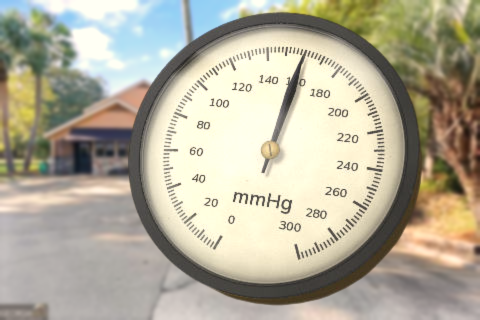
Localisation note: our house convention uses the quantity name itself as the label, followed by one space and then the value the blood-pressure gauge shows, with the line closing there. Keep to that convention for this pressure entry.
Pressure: 160 mmHg
